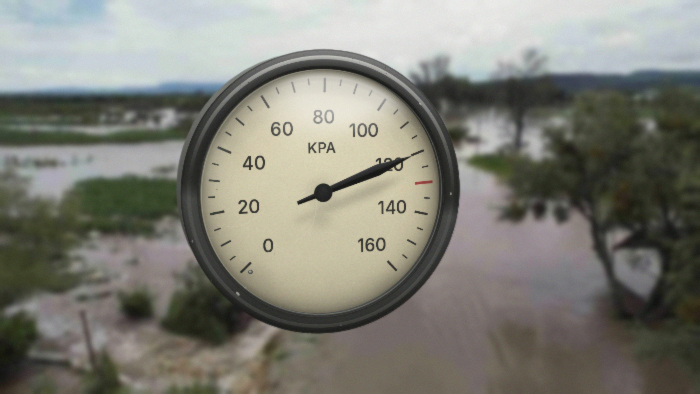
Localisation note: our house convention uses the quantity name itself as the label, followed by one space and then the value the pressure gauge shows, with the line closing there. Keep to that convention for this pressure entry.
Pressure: 120 kPa
